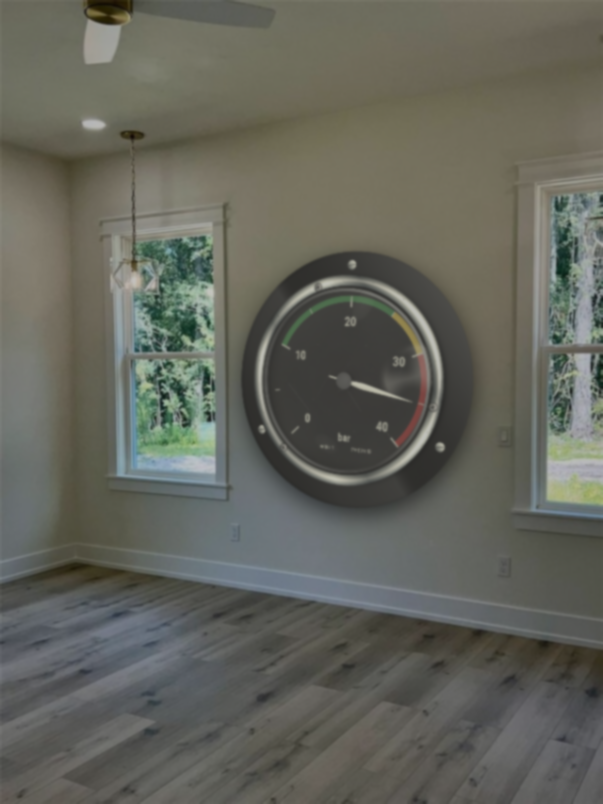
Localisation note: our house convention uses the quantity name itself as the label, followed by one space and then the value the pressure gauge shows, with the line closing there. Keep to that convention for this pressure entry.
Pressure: 35 bar
